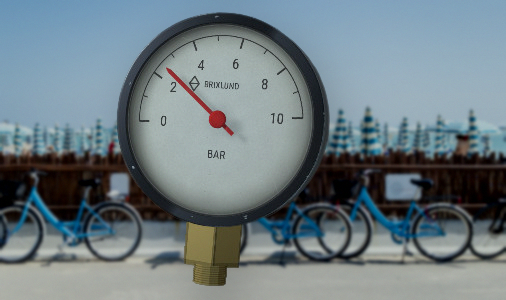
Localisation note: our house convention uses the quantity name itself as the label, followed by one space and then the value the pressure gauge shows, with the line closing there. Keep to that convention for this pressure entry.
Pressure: 2.5 bar
